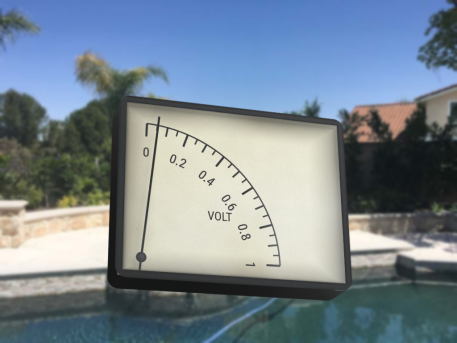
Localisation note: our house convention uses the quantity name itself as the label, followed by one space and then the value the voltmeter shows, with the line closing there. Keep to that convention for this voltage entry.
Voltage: 0.05 V
